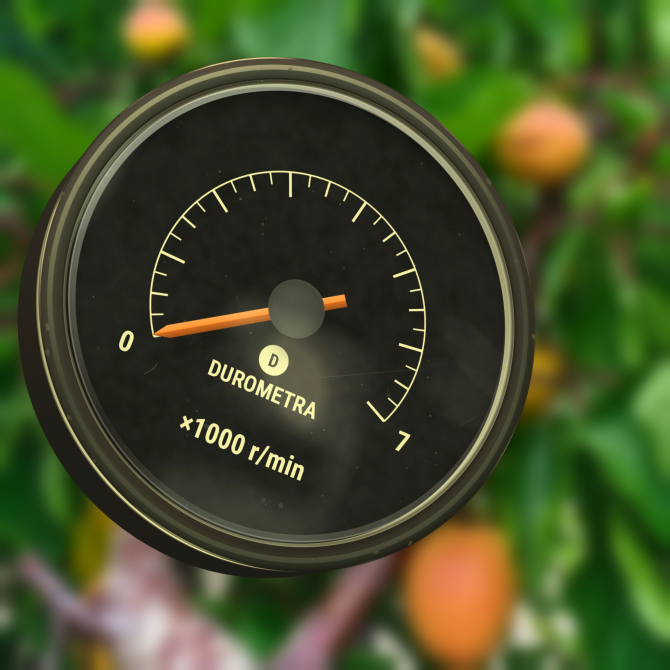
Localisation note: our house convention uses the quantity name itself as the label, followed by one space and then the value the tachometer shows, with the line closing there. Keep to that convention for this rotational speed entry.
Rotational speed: 0 rpm
